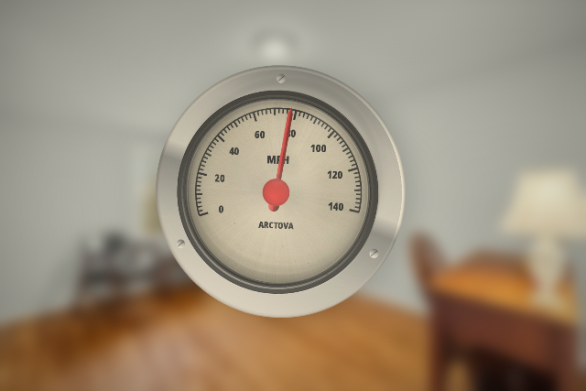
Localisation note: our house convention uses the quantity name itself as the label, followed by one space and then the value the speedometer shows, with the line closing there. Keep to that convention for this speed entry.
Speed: 78 mph
